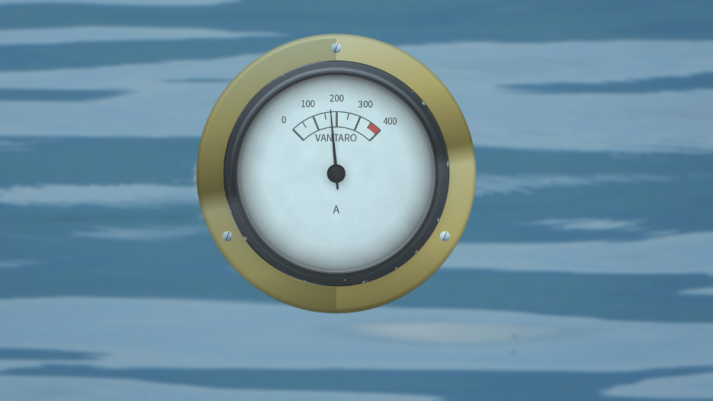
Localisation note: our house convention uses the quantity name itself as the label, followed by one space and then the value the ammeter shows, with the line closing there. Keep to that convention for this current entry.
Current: 175 A
